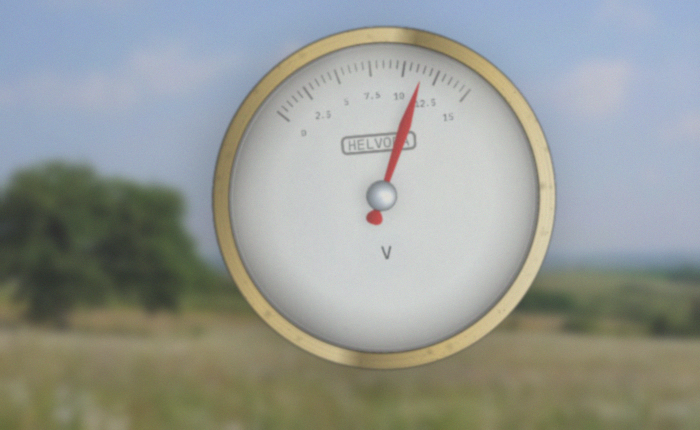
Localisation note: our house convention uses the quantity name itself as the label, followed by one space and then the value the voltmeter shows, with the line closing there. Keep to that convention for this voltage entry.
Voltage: 11.5 V
